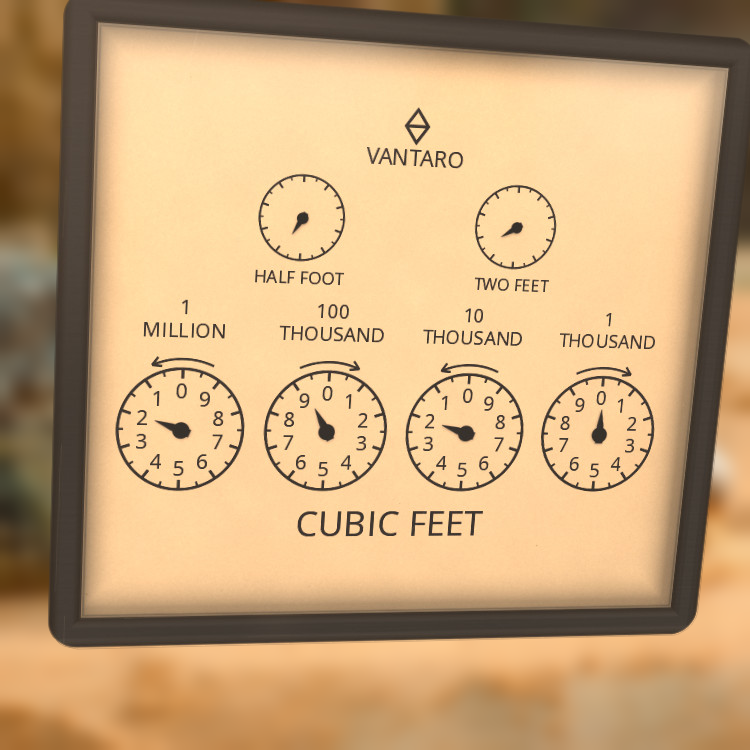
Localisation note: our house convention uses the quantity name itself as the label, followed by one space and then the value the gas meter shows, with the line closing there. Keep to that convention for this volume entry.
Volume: 192000 ft³
